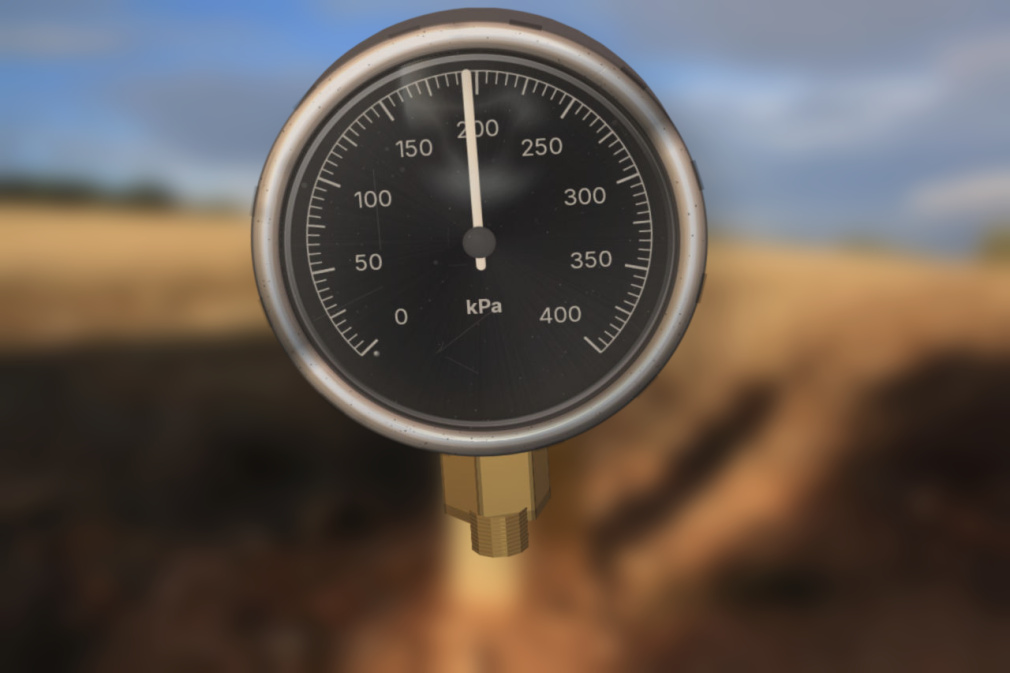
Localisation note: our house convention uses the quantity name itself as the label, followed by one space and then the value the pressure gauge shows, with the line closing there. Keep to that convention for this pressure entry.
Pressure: 195 kPa
